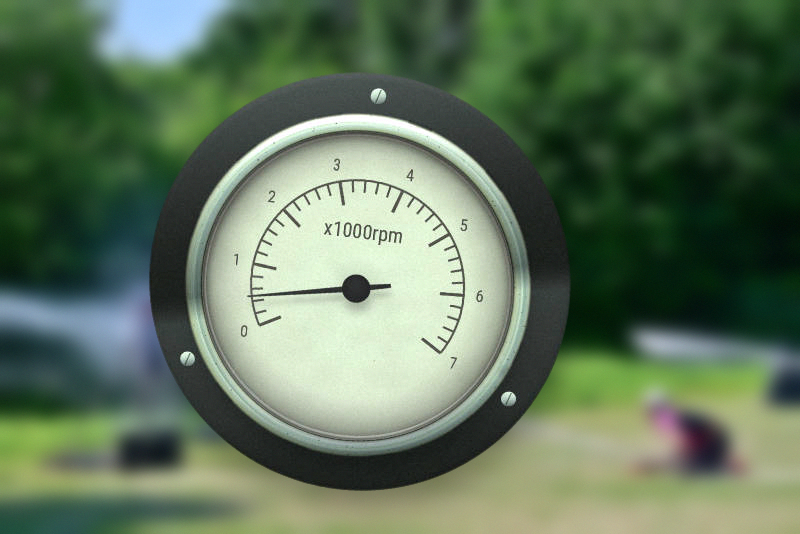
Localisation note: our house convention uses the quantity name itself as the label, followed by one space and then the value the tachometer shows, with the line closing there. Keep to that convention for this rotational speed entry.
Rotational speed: 500 rpm
